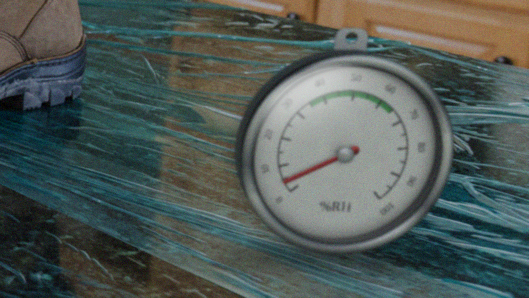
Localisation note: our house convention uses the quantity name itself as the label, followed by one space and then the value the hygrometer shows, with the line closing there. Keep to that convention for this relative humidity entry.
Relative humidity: 5 %
